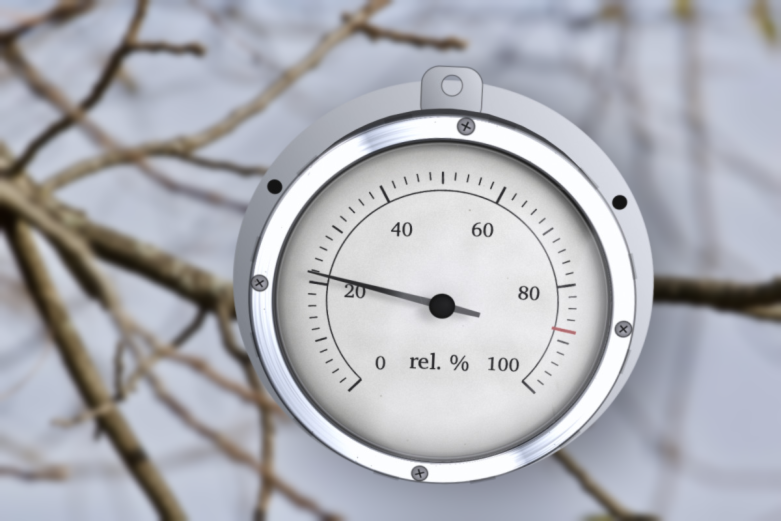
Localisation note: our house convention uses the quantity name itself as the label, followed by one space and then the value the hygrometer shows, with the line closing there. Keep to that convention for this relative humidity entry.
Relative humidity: 22 %
